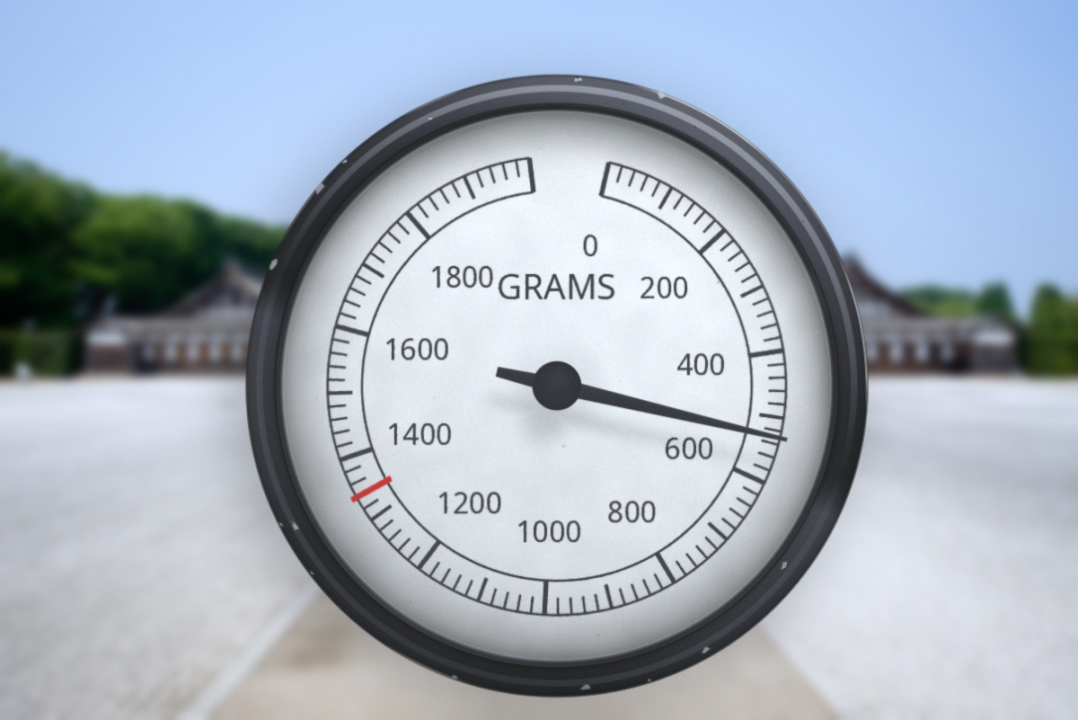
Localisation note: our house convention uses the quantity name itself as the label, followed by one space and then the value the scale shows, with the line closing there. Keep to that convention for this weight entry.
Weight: 530 g
